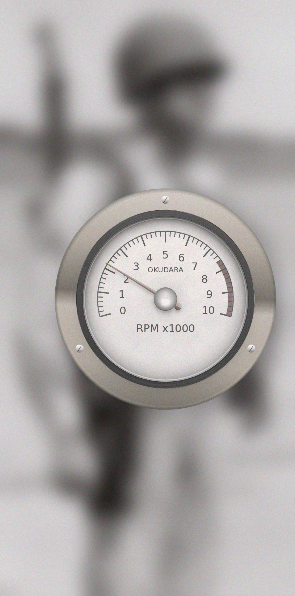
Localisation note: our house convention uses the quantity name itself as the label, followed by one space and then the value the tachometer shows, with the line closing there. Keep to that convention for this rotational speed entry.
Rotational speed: 2200 rpm
